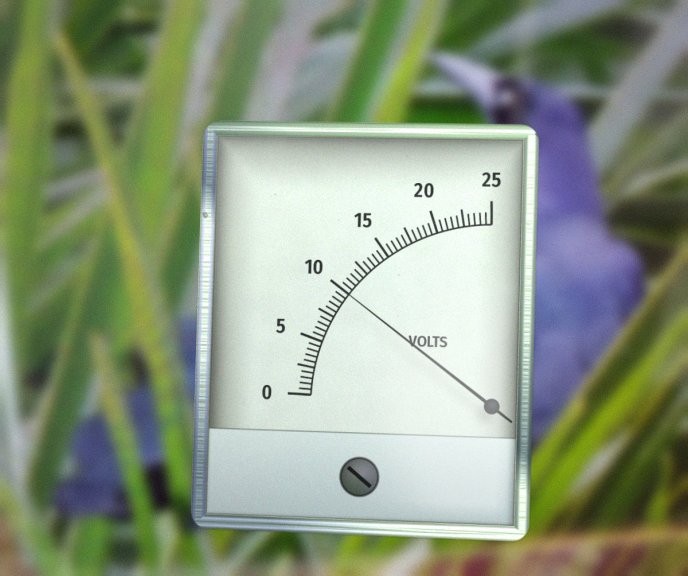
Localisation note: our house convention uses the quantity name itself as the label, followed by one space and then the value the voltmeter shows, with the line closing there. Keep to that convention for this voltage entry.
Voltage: 10 V
